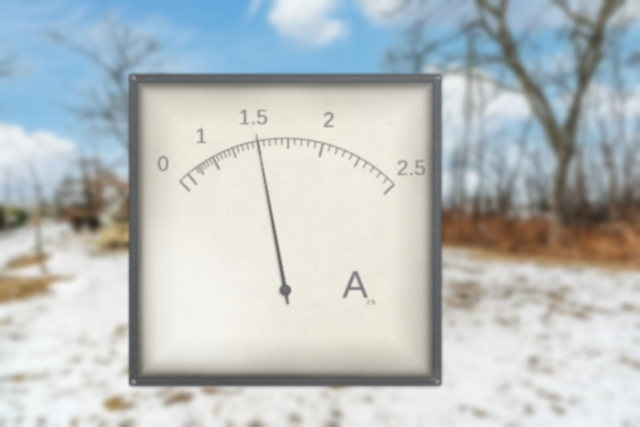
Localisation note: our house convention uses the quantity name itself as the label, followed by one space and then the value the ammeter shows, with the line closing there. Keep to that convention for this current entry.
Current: 1.5 A
